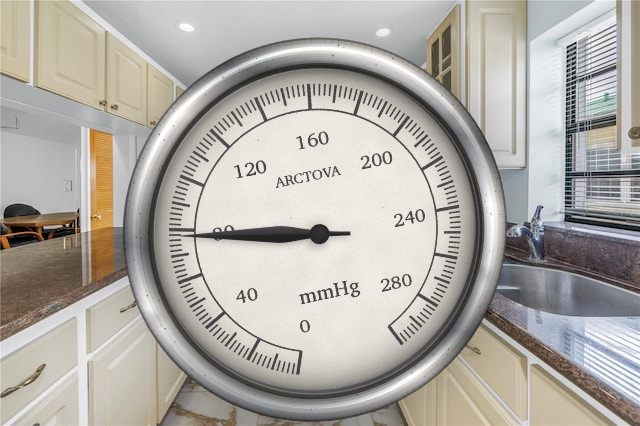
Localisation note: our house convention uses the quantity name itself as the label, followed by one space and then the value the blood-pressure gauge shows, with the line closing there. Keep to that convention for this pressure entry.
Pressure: 78 mmHg
